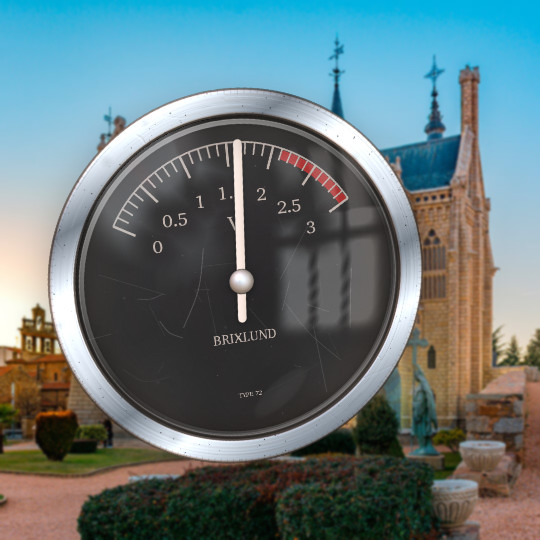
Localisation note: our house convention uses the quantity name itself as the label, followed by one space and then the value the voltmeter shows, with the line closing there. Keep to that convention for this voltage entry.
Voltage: 1.6 V
